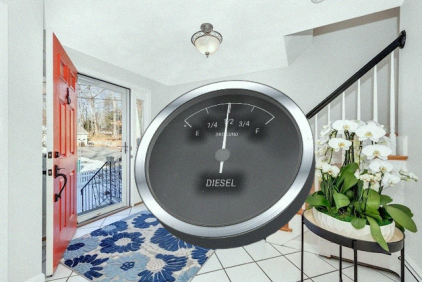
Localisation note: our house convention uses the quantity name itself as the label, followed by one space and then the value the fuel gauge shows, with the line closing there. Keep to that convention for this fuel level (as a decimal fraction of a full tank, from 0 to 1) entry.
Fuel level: 0.5
